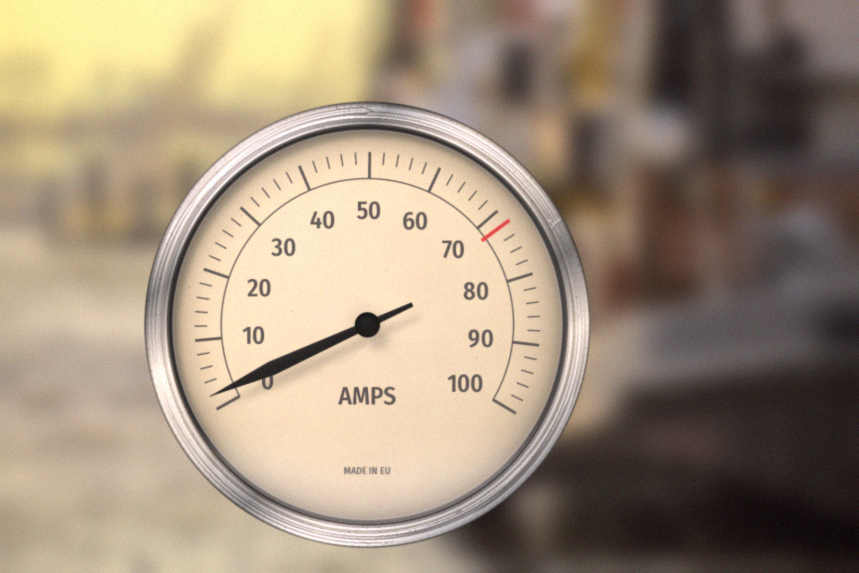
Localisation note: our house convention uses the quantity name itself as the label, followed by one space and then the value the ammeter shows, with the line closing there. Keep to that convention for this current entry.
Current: 2 A
